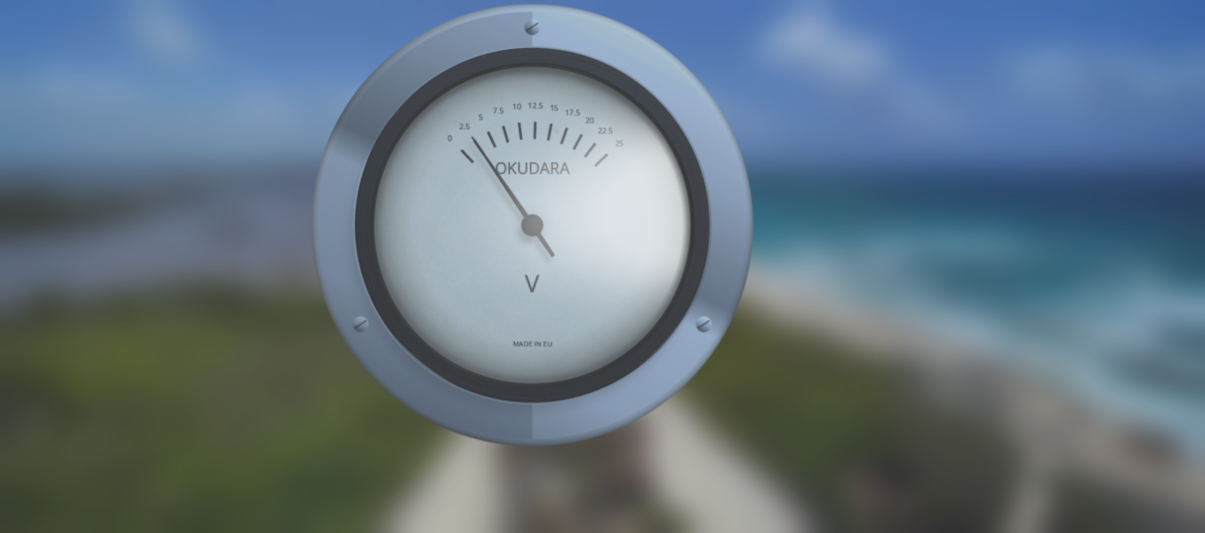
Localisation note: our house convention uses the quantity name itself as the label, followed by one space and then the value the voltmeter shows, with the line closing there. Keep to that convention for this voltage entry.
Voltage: 2.5 V
